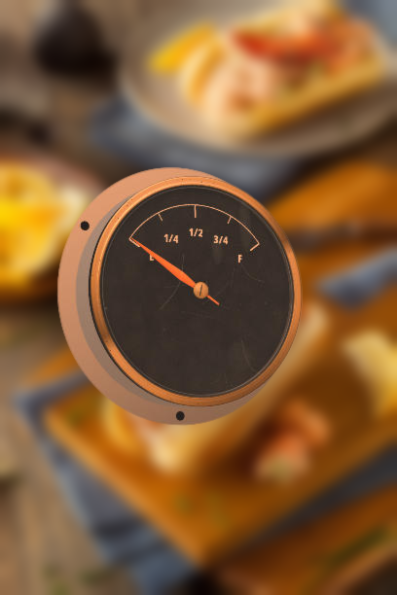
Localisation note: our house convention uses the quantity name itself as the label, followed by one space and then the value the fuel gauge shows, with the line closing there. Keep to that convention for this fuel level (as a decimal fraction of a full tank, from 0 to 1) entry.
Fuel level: 0
